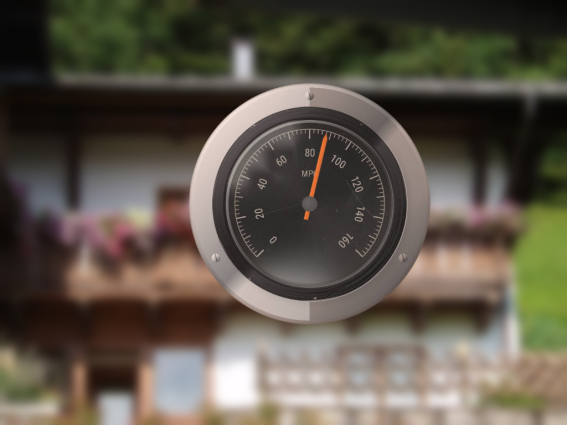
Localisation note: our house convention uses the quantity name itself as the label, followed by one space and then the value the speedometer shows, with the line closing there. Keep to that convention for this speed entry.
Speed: 88 mph
